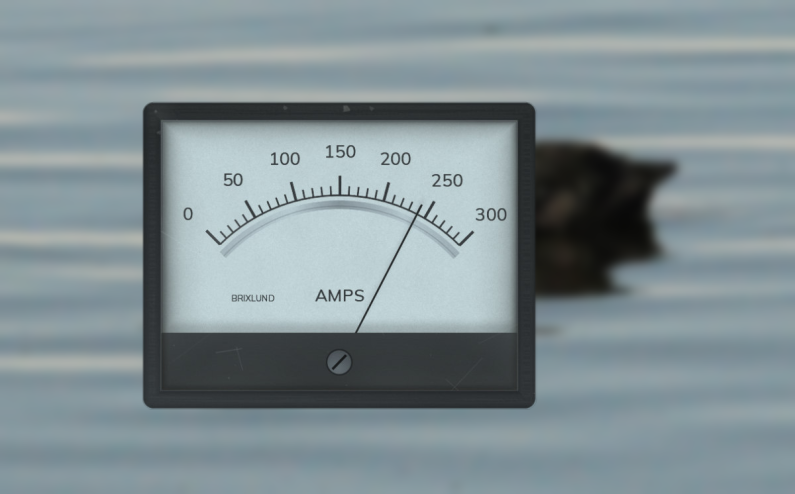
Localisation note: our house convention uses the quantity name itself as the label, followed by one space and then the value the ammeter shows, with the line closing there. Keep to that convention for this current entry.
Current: 240 A
